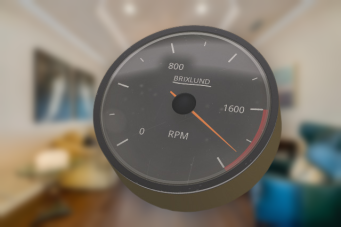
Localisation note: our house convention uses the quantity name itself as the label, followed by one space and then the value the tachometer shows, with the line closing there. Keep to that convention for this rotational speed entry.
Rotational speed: 1900 rpm
